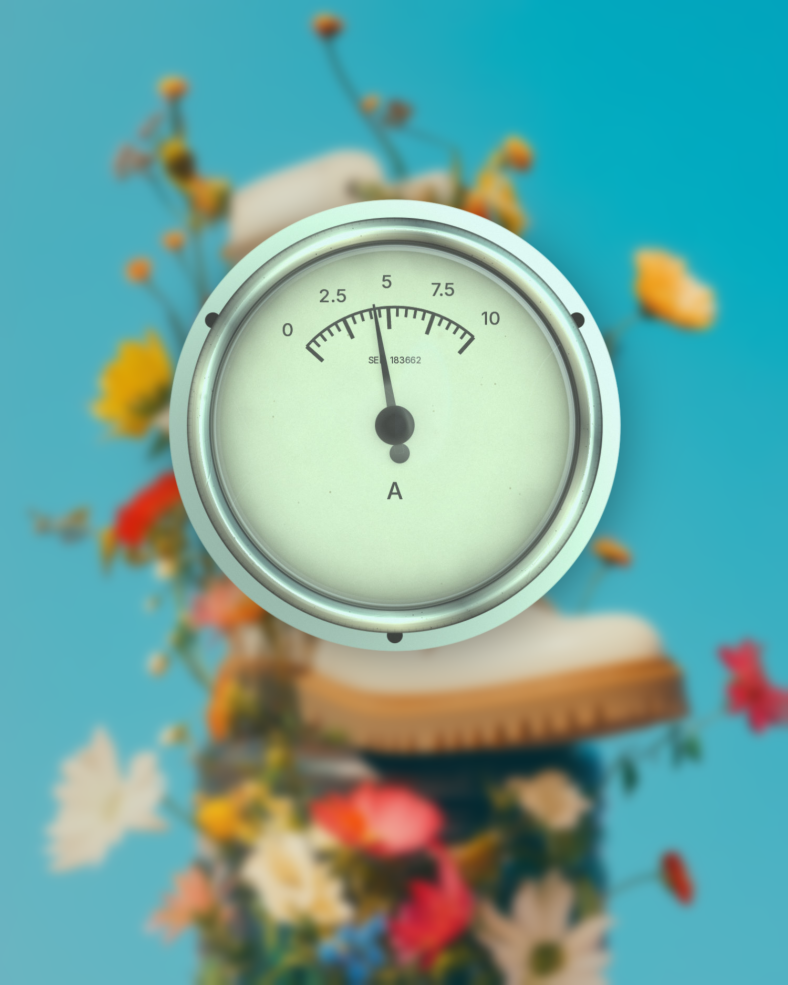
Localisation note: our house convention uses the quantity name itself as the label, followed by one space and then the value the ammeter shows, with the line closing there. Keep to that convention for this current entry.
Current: 4.25 A
